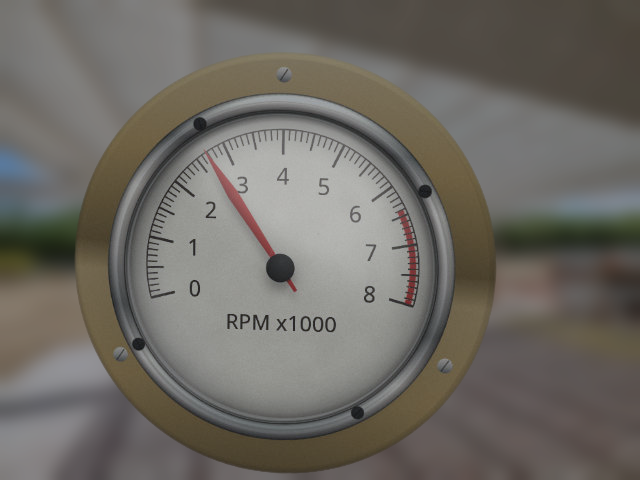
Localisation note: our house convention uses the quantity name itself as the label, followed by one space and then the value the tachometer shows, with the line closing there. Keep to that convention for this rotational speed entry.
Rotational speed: 2700 rpm
